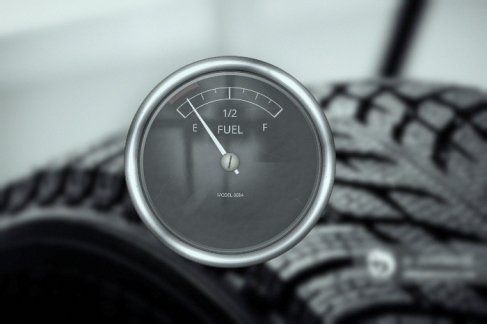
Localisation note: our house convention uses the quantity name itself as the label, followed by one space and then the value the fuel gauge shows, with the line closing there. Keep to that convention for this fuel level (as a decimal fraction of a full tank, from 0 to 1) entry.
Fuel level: 0.125
